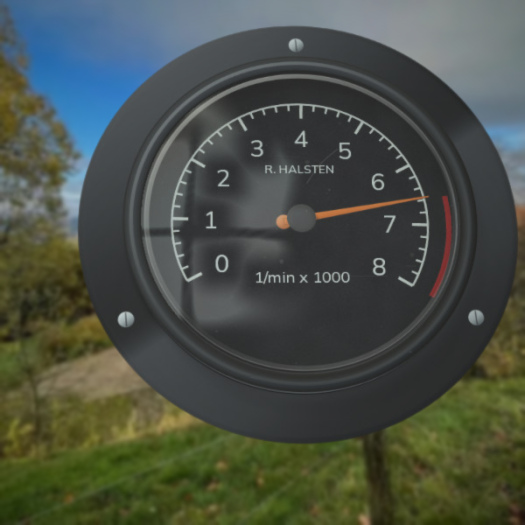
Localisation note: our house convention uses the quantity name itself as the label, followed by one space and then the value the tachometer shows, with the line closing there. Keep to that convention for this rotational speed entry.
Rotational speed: 6600 rpm
